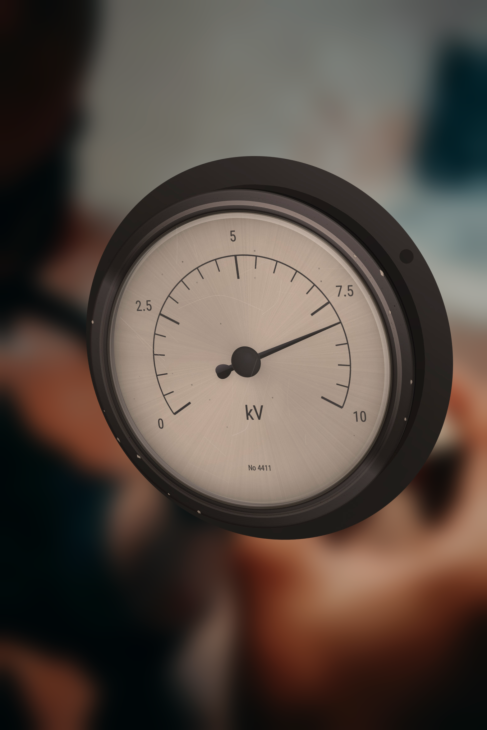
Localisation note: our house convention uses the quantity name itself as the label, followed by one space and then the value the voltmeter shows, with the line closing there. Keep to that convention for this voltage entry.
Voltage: 8 kV
